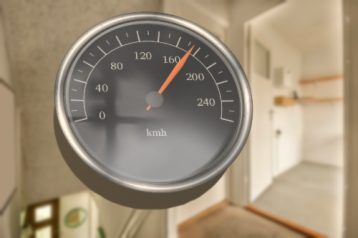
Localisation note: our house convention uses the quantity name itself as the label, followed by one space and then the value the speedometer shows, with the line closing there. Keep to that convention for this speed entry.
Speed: 175 km/h
